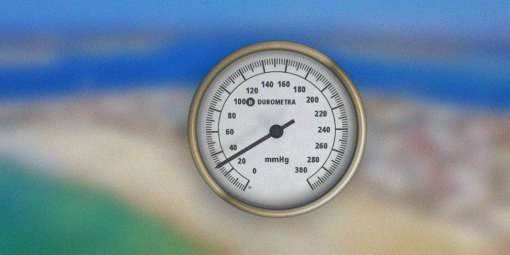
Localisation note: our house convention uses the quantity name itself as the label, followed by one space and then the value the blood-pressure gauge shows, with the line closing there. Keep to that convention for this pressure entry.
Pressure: 30 mmHg
